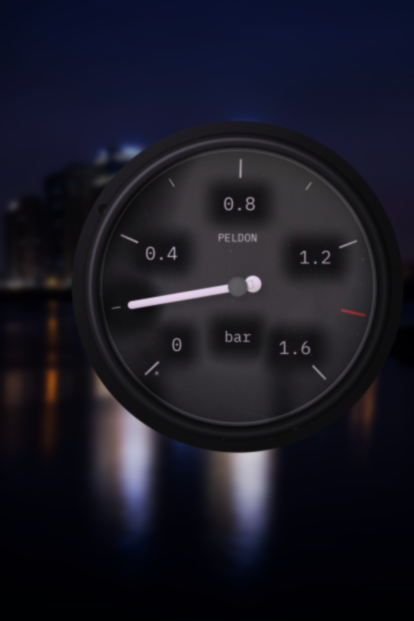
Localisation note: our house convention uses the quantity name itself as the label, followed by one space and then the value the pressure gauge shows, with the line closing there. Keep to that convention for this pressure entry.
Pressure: 0.2 bar
